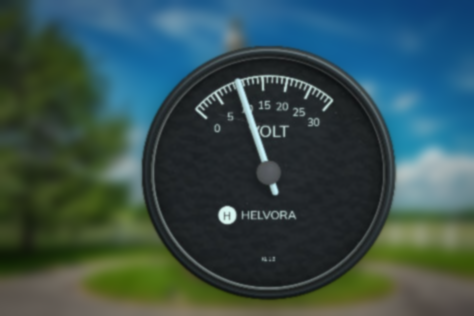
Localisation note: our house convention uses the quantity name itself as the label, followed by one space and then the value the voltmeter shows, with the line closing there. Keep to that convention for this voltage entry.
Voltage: 10 V
